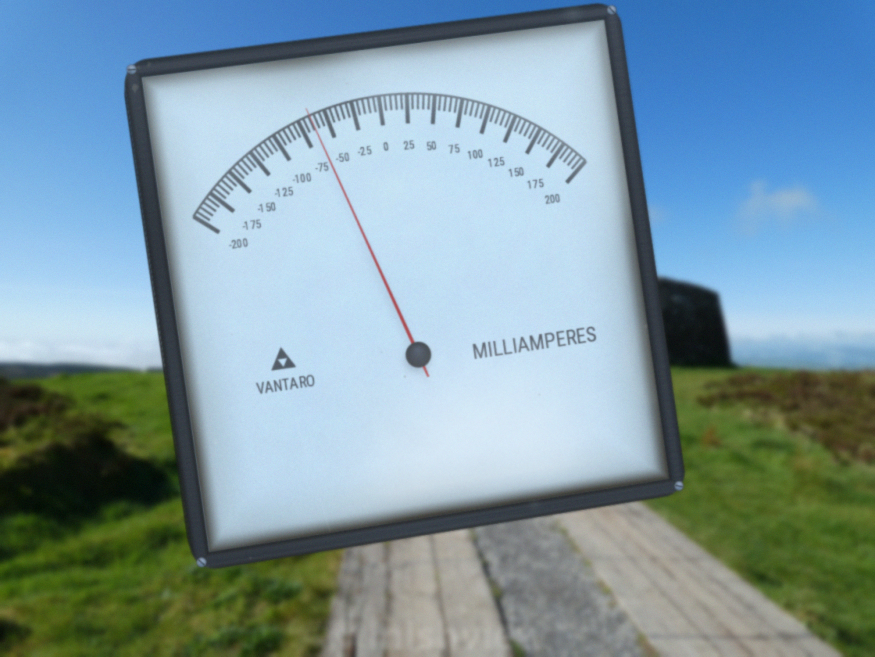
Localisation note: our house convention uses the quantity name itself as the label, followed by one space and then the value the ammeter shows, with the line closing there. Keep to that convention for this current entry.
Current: -65 mA
